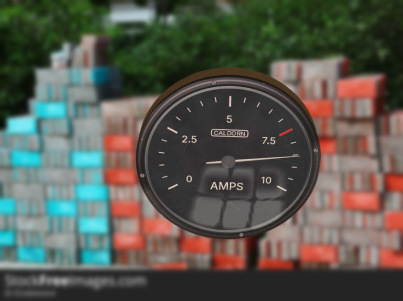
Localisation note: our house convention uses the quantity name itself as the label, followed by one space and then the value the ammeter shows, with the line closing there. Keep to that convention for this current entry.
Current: 8.5 A
